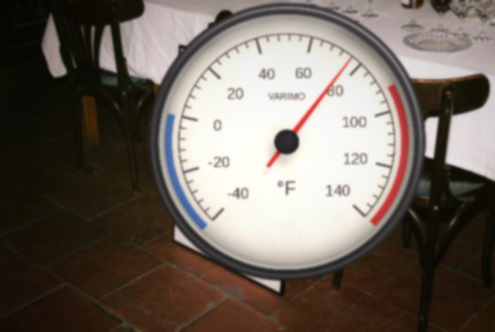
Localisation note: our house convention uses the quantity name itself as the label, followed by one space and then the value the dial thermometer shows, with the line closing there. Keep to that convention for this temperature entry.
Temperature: 76 °F
